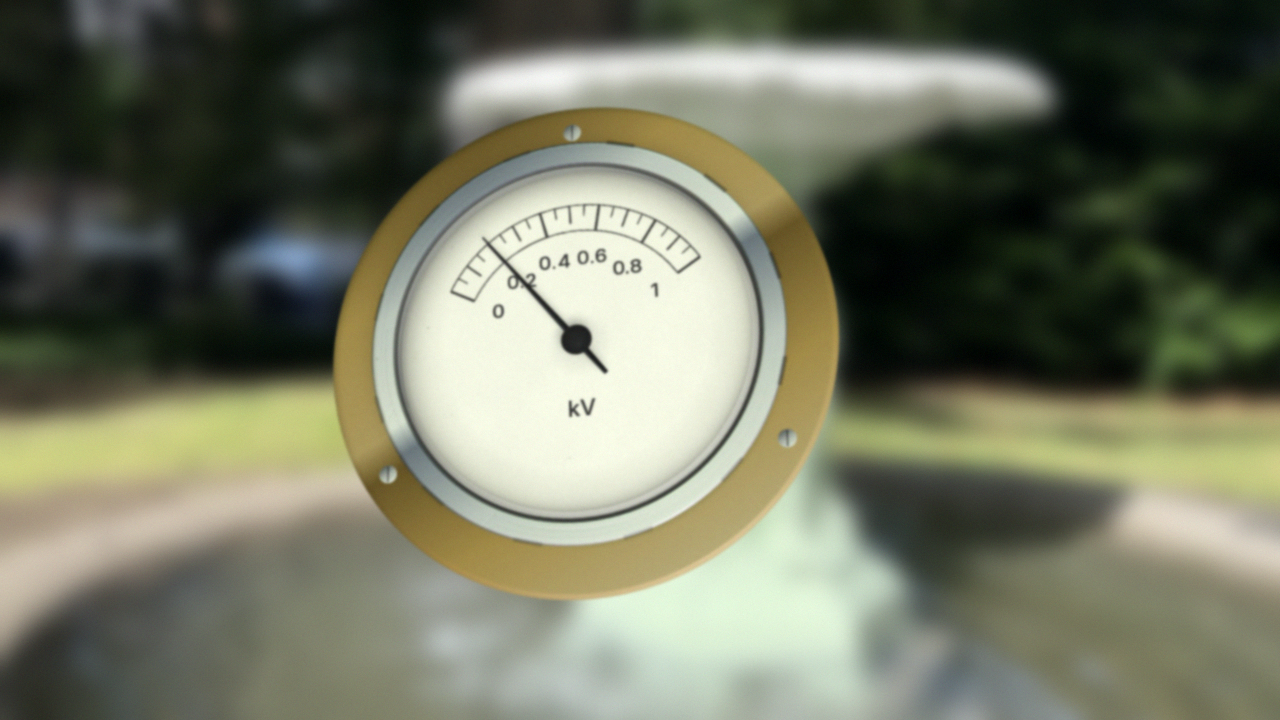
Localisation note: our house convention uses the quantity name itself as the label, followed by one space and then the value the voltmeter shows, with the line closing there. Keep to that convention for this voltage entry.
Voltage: 0.2 kV
